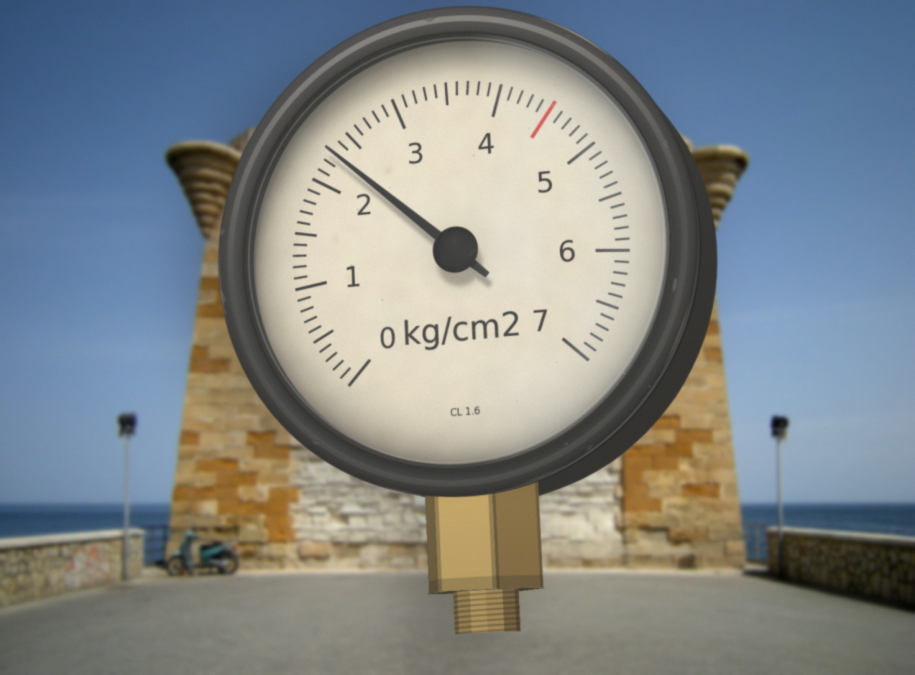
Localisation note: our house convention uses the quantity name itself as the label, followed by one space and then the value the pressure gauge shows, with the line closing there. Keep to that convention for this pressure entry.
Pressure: 2.3 kg/cm²
